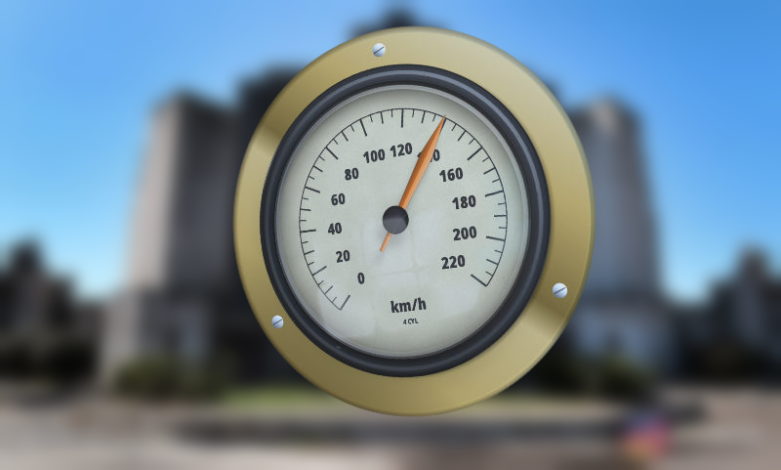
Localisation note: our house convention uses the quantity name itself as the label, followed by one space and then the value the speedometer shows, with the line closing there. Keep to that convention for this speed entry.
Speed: 140 km/h
